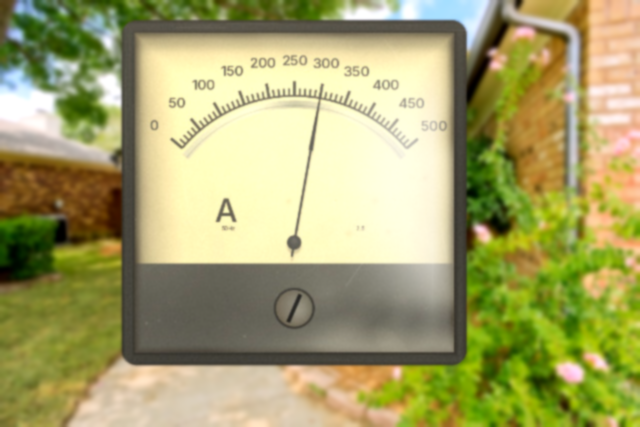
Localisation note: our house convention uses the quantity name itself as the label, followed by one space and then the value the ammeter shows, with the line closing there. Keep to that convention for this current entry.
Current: 300 A
